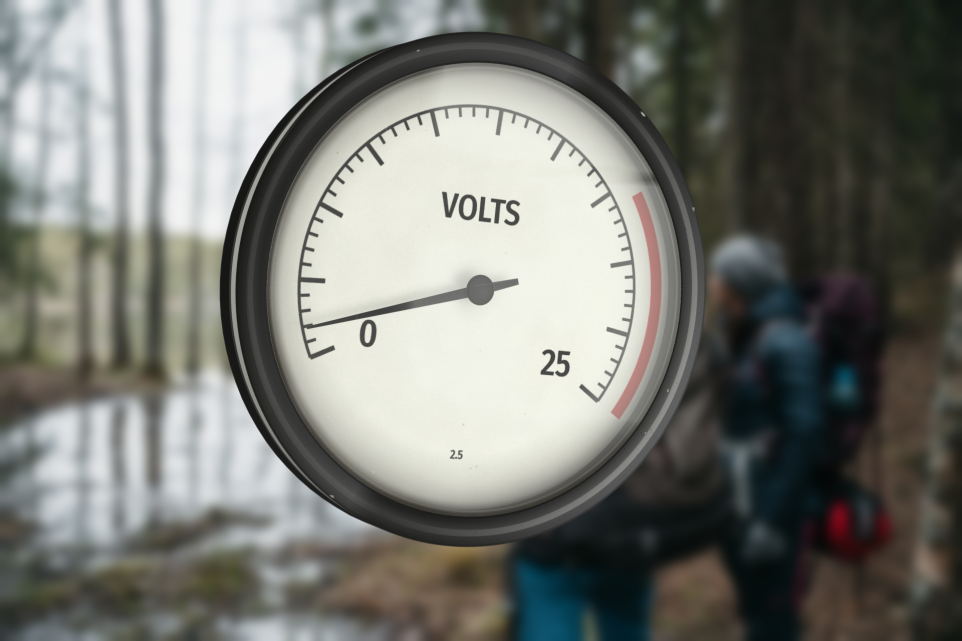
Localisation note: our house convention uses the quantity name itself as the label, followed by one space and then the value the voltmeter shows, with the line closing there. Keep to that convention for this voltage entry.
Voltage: 1 V
